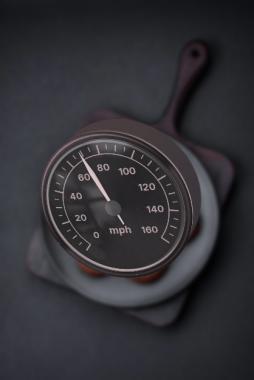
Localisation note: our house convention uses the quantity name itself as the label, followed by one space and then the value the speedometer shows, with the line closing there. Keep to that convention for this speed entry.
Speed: 70 mph
